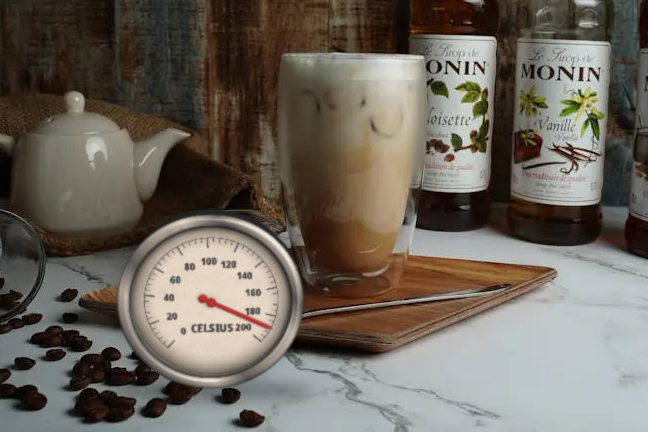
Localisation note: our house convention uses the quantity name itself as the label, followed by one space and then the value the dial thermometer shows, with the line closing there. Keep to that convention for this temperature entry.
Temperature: 188 °C
